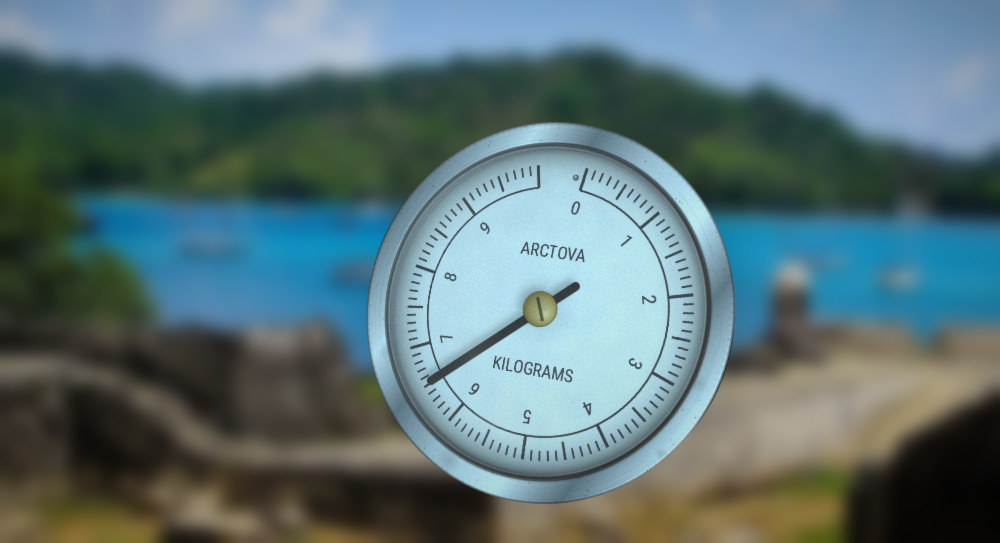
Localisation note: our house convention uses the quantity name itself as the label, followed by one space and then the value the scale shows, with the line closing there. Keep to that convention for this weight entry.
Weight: 6.5 kg
